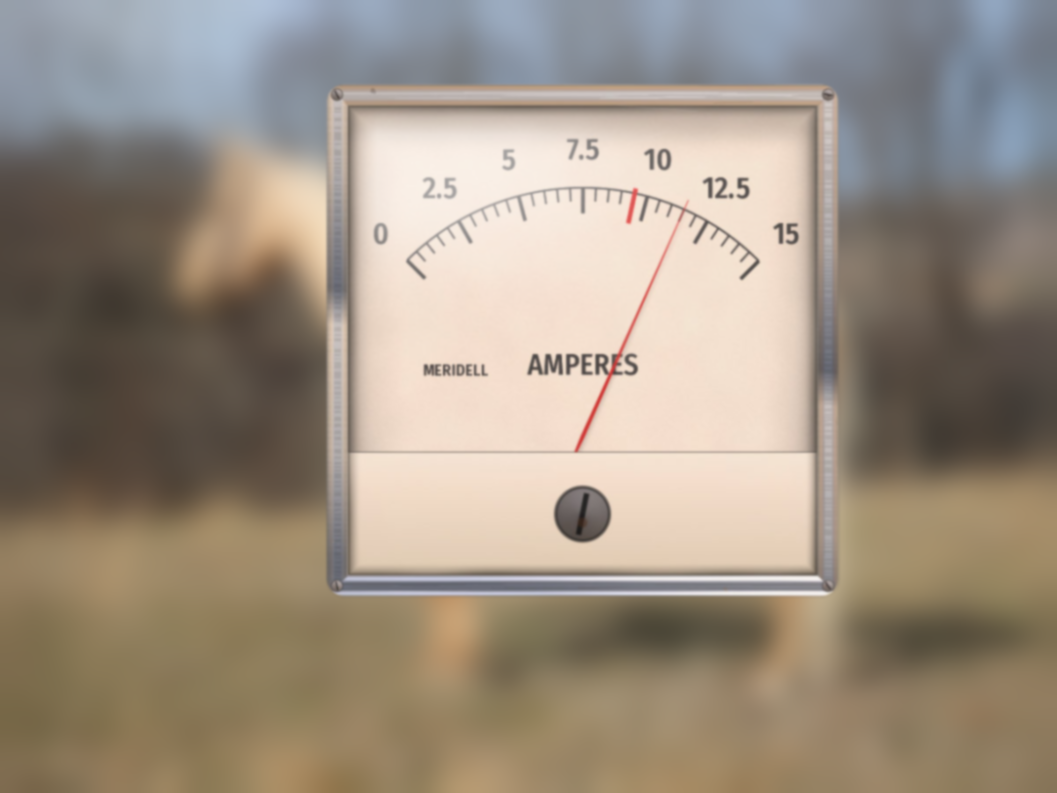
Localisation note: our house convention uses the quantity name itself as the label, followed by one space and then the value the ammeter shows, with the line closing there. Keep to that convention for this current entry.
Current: 11.5 A
